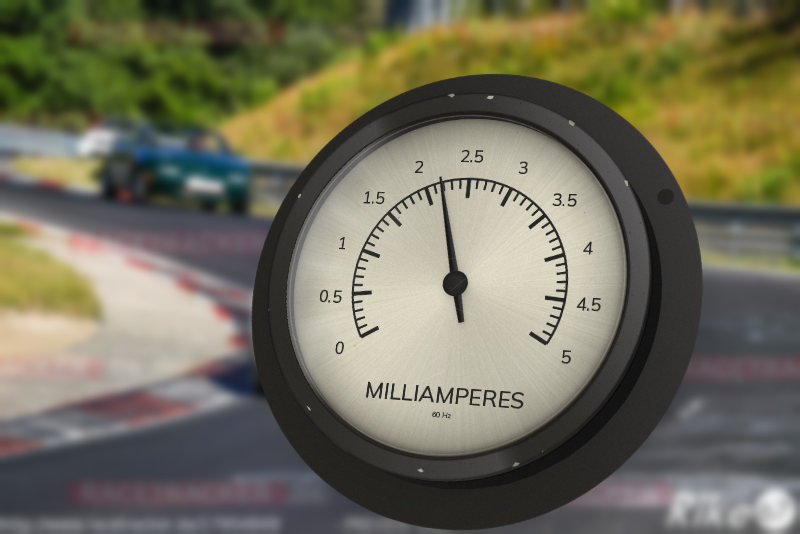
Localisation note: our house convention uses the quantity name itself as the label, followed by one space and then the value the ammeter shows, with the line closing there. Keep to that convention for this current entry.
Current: 2.2 mA
